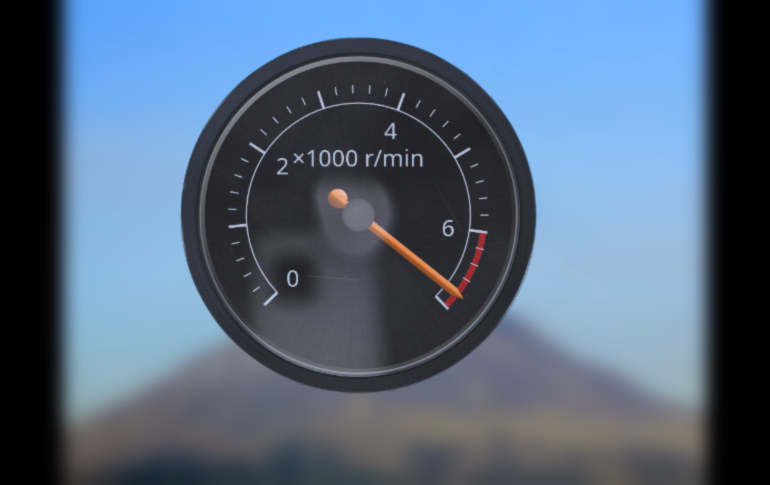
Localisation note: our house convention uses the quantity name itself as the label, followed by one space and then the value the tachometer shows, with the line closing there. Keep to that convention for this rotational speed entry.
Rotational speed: 6800 rpm
